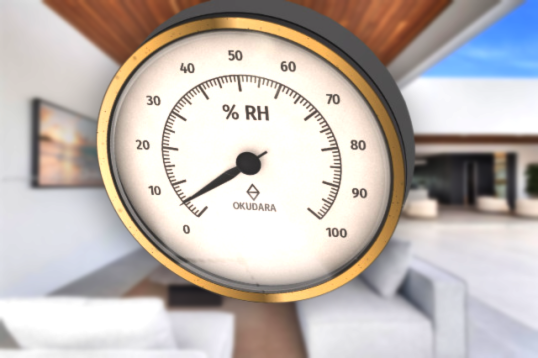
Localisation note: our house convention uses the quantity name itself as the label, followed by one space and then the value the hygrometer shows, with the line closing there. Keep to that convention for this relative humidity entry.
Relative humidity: 5 %
